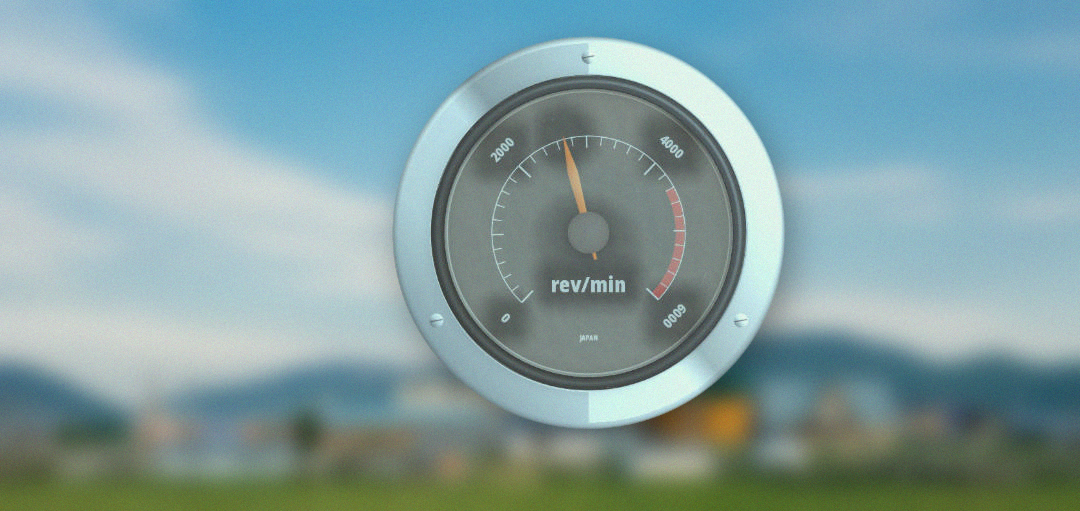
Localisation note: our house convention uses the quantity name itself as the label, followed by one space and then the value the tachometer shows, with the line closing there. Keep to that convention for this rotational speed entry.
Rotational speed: 2700 rpm
